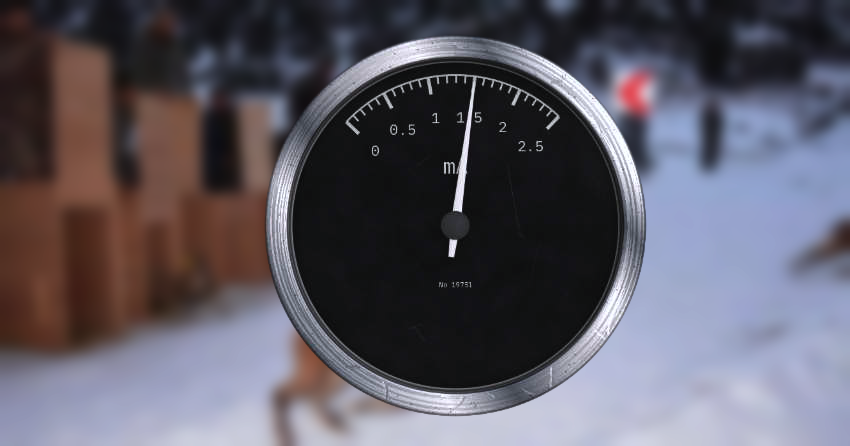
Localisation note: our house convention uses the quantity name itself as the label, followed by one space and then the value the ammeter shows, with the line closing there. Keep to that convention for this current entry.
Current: 1.5 mA
